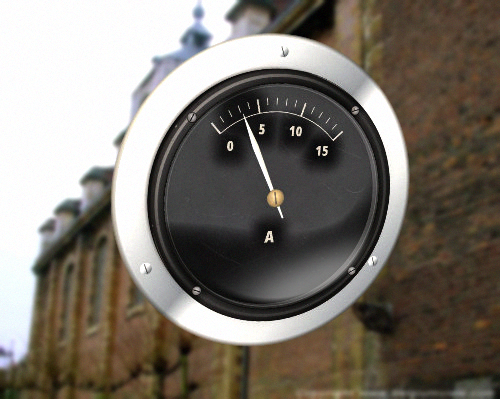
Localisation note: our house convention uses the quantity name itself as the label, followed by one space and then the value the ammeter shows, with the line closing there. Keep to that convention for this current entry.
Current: 3 A
